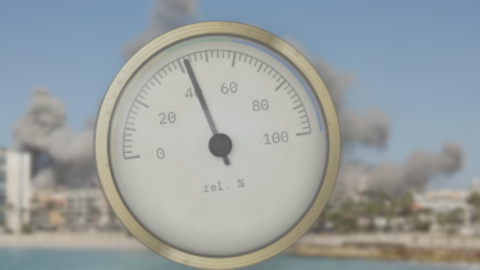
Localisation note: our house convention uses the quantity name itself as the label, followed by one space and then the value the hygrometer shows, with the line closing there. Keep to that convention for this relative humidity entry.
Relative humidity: 42 %
